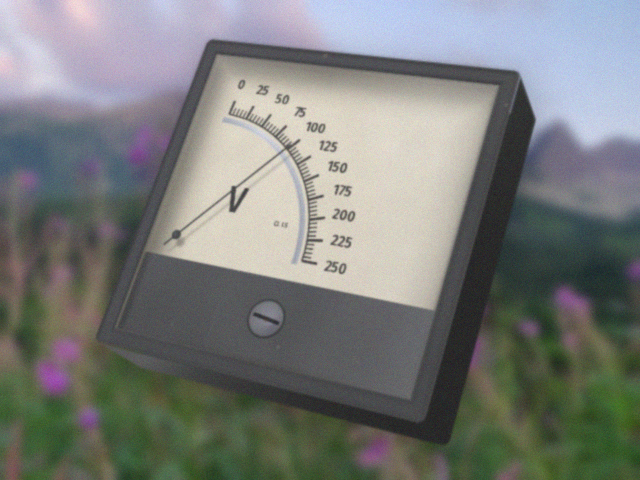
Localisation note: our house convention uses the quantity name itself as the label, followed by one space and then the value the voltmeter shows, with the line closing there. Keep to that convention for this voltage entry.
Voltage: 100 V
